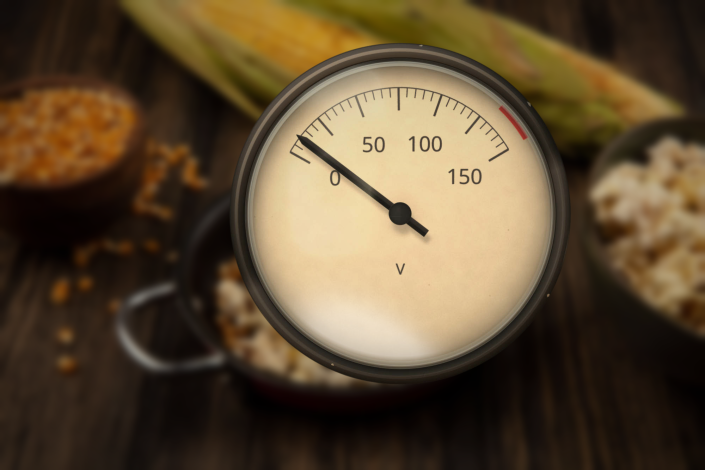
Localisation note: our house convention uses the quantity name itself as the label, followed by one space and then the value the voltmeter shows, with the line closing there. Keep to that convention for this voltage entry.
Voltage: 10 V
